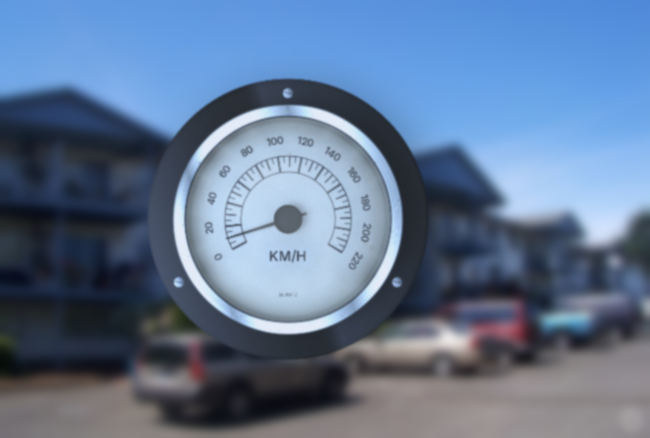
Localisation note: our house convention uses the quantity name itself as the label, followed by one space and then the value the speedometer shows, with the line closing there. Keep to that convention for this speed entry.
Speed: 10 km/h
